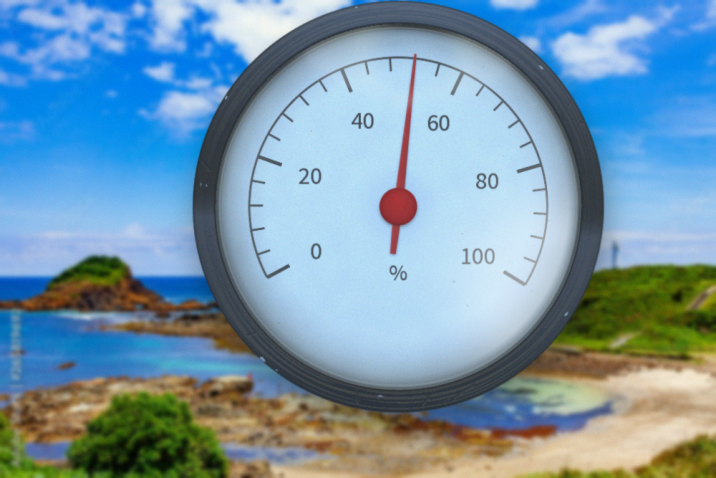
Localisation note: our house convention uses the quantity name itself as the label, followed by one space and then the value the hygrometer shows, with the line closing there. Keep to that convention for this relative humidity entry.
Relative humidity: 52 %
